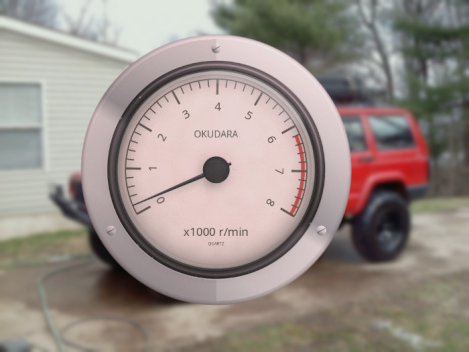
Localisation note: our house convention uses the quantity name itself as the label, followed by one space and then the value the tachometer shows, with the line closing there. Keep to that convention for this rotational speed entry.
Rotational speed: 200 rpm
